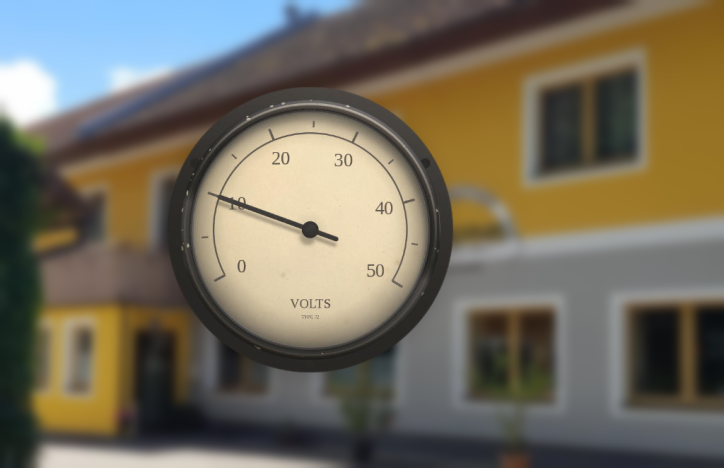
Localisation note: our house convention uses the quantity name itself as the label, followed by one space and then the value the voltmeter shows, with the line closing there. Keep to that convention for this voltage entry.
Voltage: 10 V
